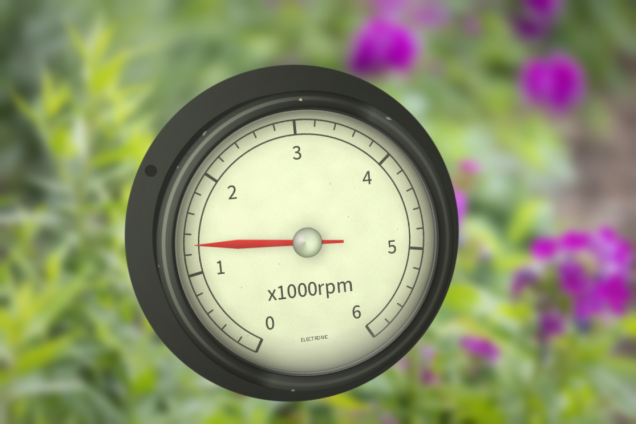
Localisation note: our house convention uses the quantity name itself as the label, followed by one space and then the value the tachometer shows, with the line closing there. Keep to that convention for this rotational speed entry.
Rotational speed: 1300 rpm
